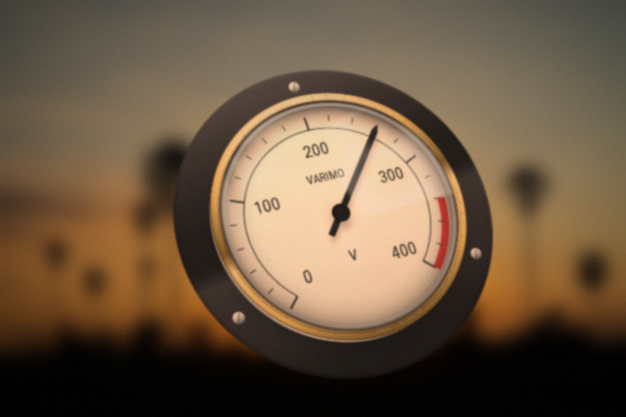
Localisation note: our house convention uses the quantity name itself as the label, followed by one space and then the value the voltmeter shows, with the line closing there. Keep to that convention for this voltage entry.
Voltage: 260 V
